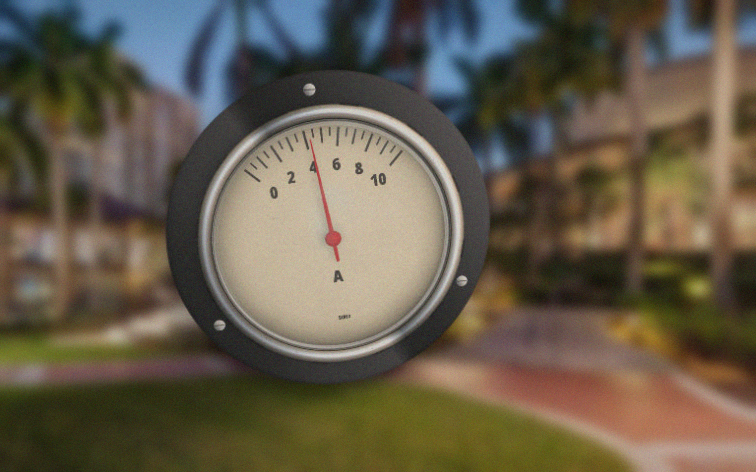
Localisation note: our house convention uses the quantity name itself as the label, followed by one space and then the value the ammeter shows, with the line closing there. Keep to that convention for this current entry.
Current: 4.25 A
